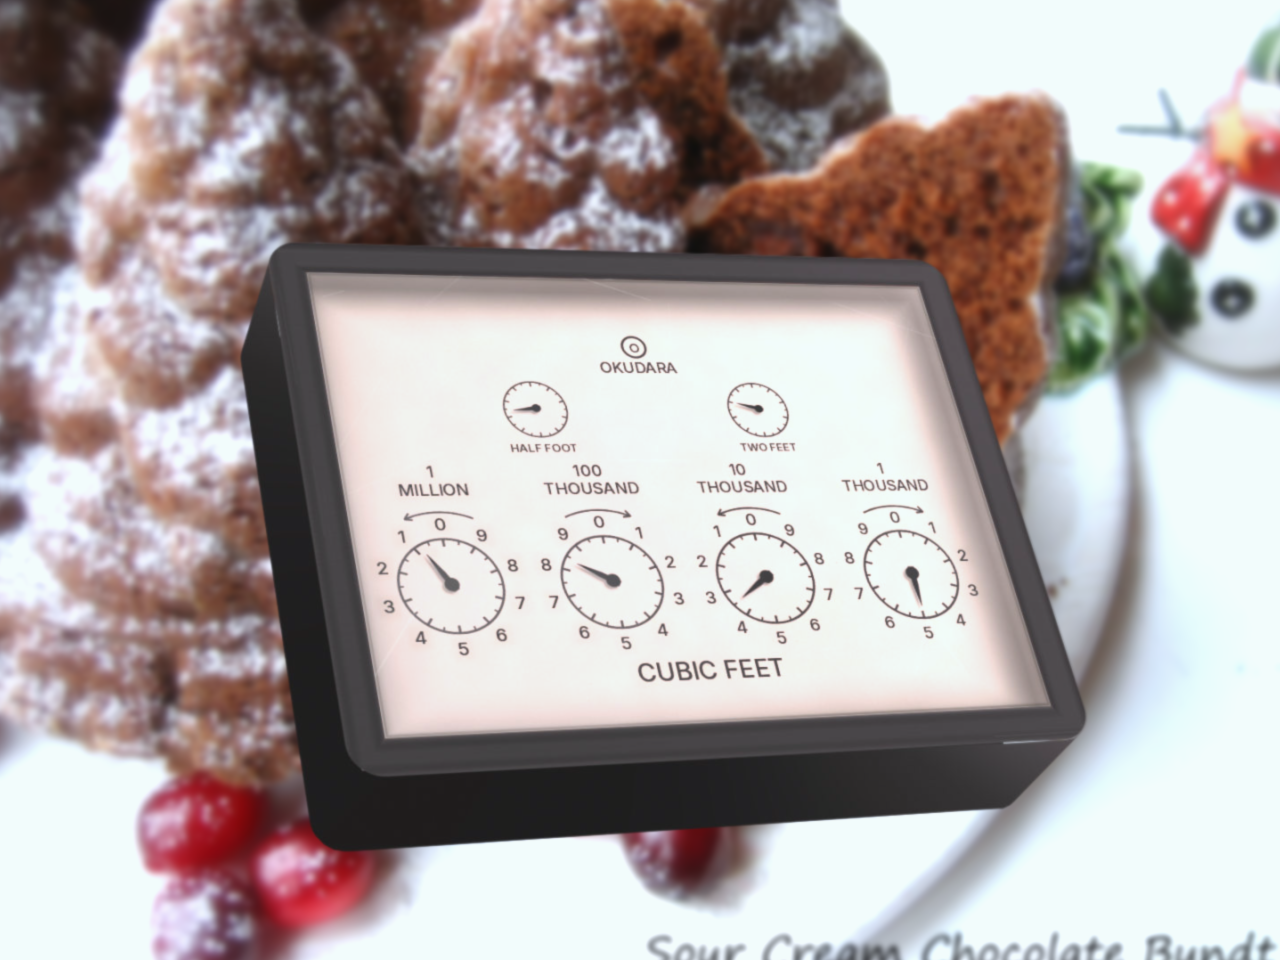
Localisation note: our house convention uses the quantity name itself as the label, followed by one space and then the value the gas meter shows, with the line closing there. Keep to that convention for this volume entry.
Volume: 83500 ft³
